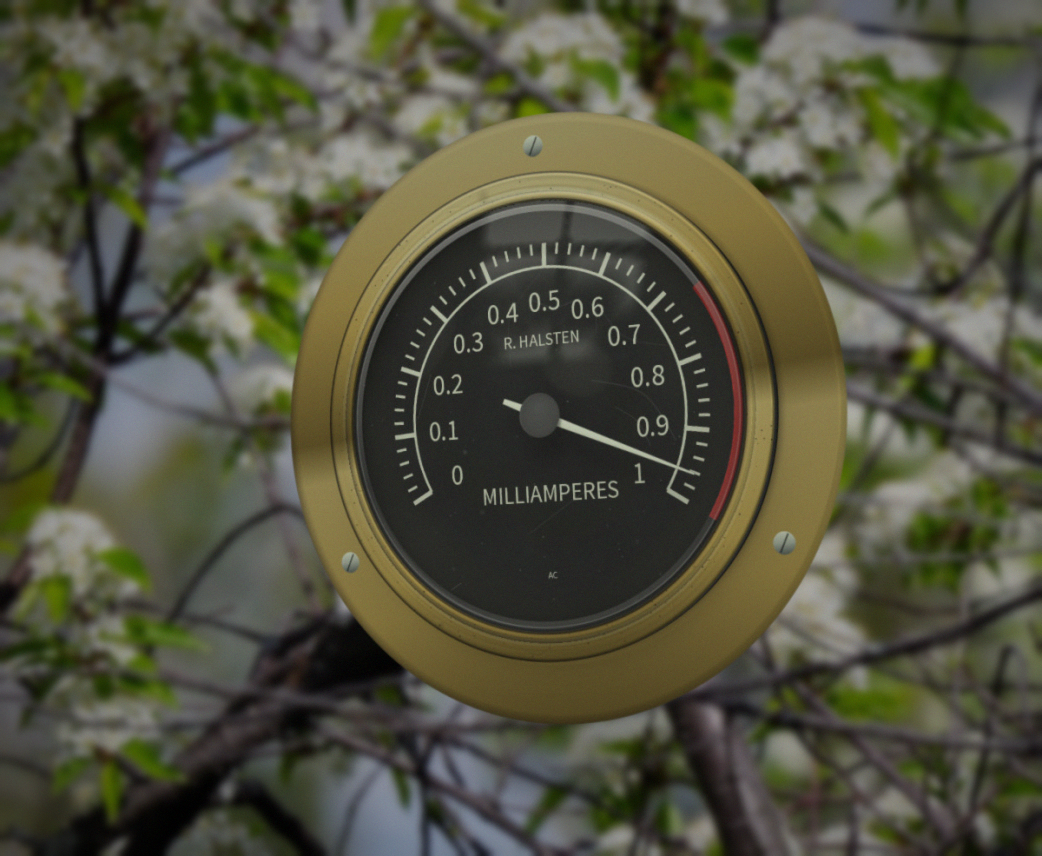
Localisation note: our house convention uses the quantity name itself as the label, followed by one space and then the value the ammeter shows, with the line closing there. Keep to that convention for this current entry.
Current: 0.96 mA
